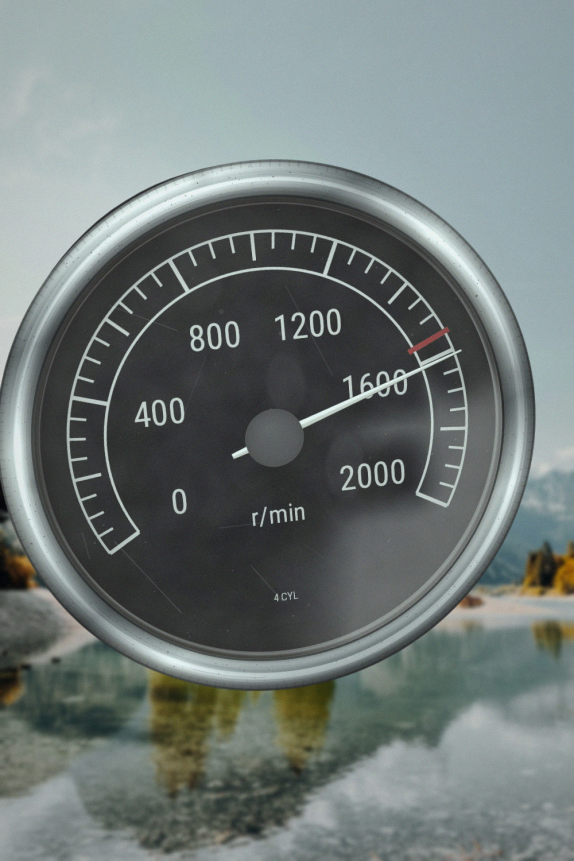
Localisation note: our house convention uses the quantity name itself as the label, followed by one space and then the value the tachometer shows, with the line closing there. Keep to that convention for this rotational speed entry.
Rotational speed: 1600 rpm
